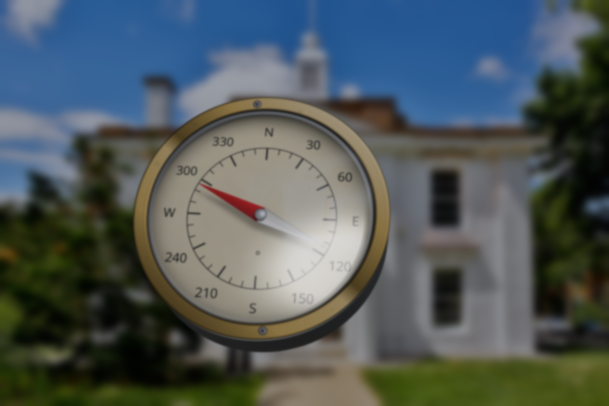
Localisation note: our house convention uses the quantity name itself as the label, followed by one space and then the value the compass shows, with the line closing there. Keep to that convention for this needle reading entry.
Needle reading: 295 °
